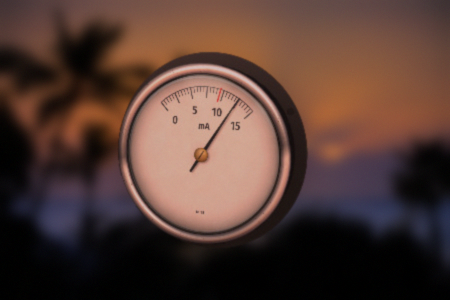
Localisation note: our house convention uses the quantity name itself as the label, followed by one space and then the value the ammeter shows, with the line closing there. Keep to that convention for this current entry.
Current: 12.5 mA
